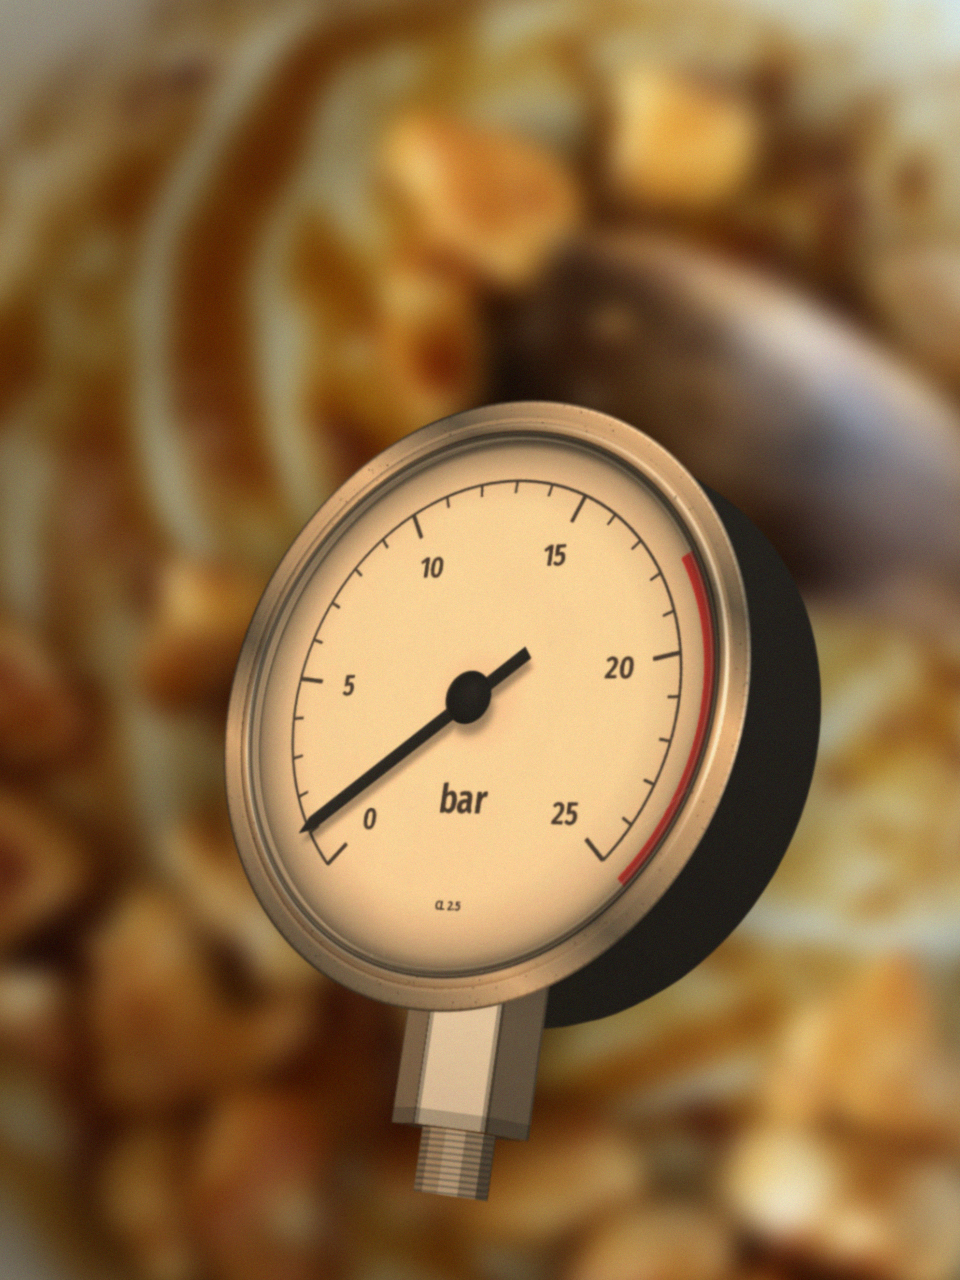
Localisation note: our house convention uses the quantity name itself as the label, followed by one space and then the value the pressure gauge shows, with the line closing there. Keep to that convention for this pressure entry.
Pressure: 1 bar
